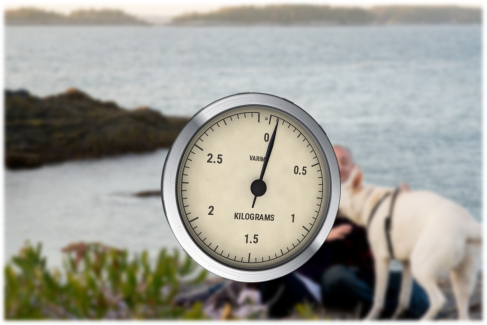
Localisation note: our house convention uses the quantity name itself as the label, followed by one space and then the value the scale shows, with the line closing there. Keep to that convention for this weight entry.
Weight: 0.05 kg
